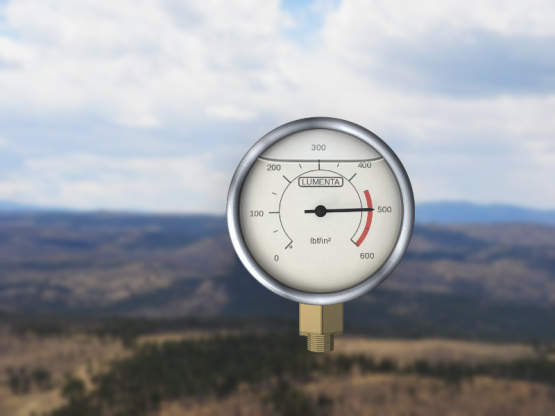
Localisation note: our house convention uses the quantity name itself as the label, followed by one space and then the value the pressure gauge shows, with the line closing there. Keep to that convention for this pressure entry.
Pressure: 500 psi
